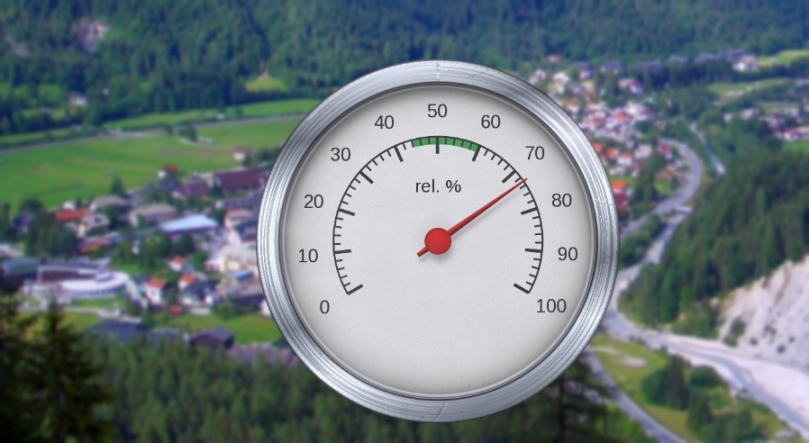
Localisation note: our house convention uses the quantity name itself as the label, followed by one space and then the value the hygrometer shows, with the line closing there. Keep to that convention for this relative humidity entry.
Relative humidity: 73 %
